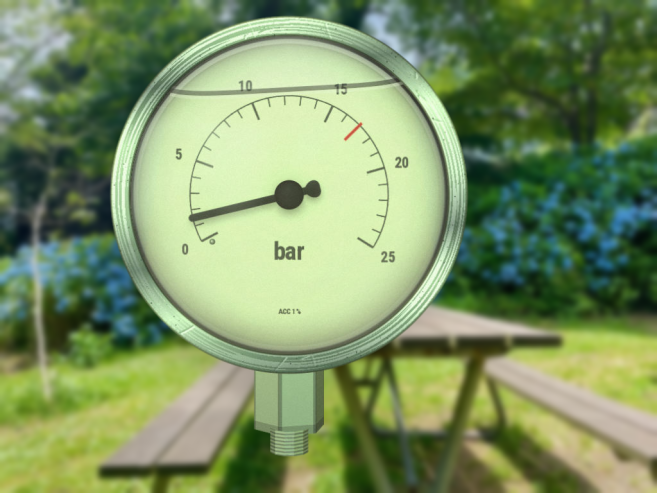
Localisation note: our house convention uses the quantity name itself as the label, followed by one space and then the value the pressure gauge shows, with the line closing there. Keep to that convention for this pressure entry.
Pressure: 1.5 bar
